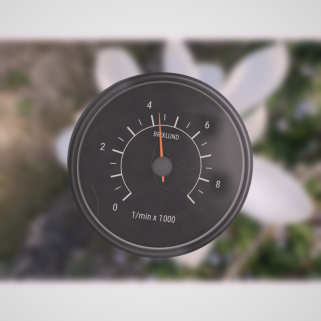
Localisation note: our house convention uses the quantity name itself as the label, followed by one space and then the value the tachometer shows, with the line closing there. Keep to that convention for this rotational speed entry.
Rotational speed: 4250 rpm
